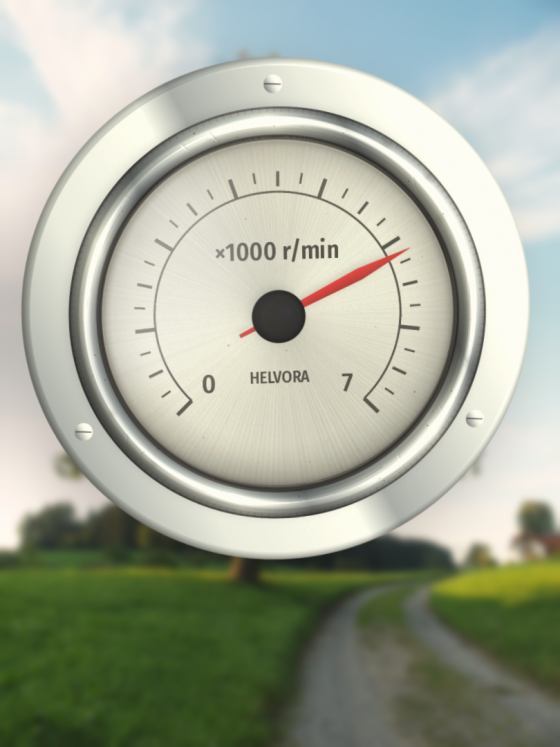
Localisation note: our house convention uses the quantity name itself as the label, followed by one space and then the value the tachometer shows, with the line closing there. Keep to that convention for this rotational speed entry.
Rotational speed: 5125 rpm
